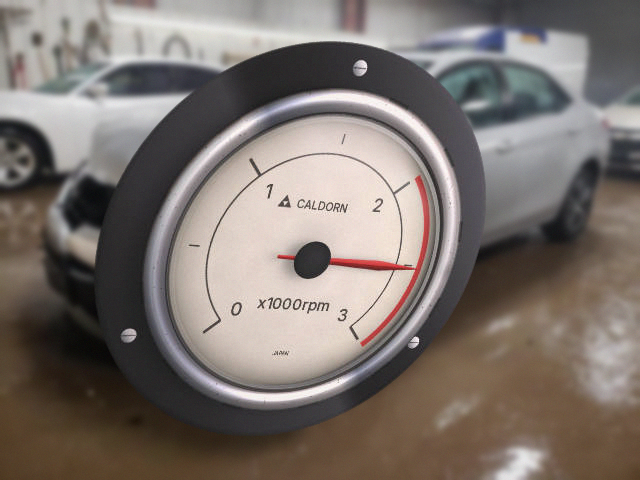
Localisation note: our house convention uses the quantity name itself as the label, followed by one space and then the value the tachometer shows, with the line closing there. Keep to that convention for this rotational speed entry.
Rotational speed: 2500 rpm
